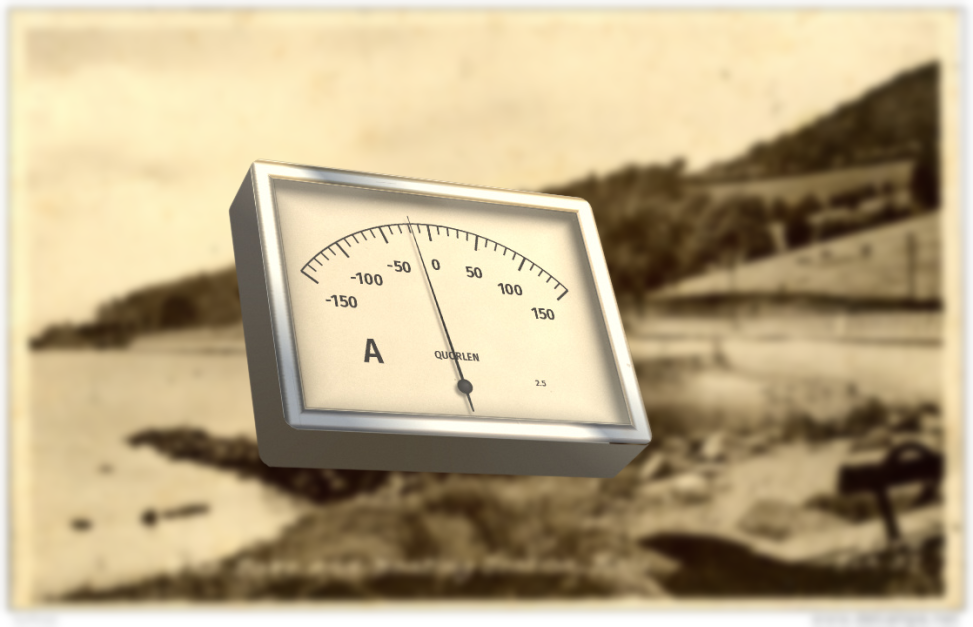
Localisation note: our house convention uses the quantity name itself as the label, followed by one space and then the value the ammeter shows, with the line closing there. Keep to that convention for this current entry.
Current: -20 A
